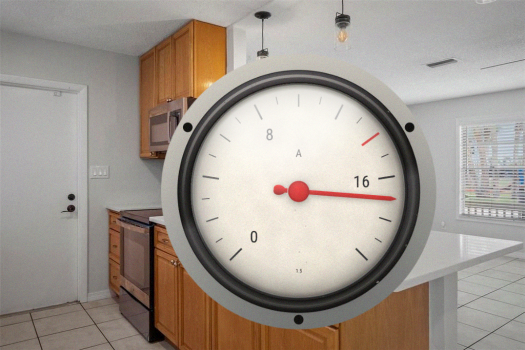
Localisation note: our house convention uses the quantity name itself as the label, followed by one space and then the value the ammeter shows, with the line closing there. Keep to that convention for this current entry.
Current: 17 A
